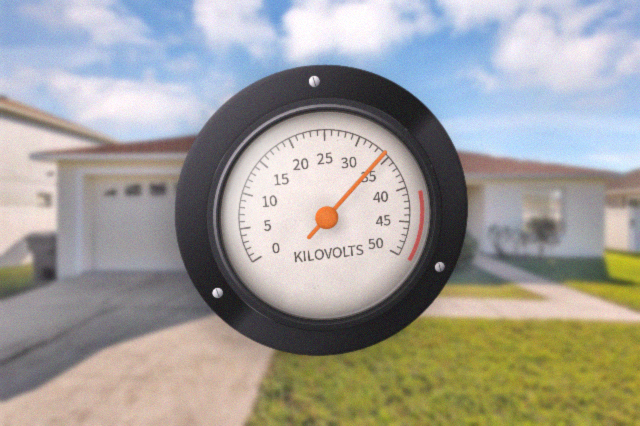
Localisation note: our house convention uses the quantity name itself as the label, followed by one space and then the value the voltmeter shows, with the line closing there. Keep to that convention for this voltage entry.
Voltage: 34 kV
